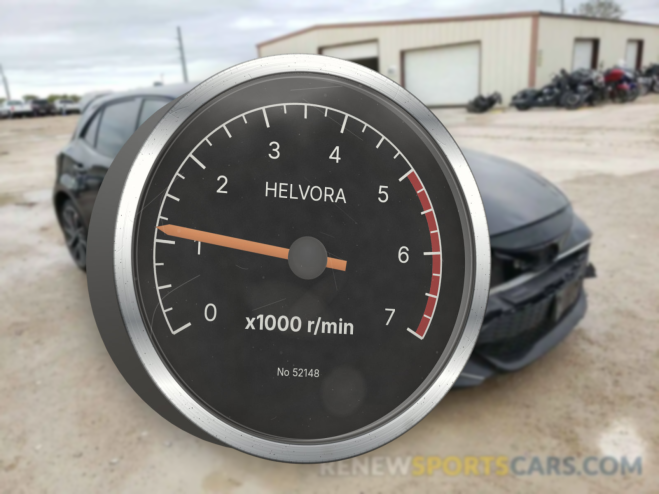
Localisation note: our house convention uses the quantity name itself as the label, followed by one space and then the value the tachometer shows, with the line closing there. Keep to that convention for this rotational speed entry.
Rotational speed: 1125 rpm
